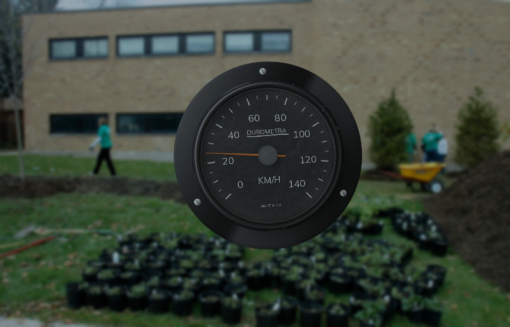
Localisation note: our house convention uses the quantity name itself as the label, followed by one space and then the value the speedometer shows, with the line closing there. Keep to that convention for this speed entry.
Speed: 25 km/h
